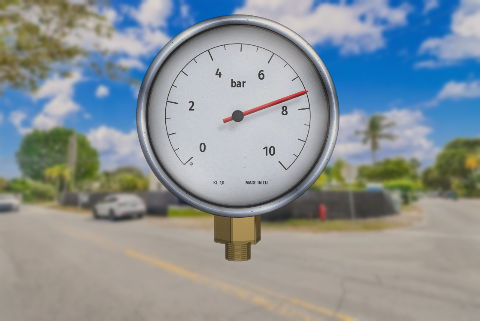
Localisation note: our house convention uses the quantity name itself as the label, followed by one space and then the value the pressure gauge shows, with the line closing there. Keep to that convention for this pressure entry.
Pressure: 7.5 bar
